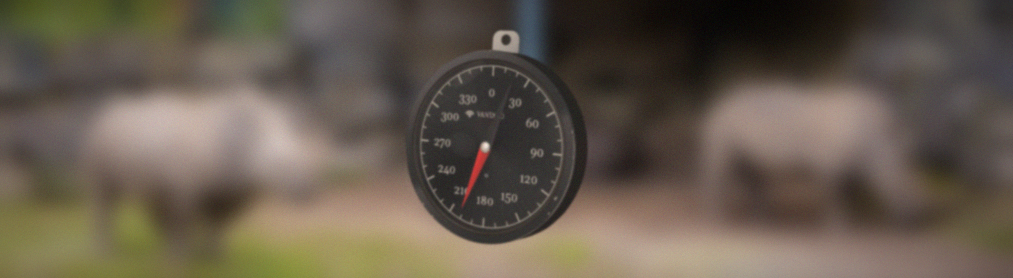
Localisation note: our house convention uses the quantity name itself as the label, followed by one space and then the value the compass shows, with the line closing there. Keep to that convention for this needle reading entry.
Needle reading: 200 °
